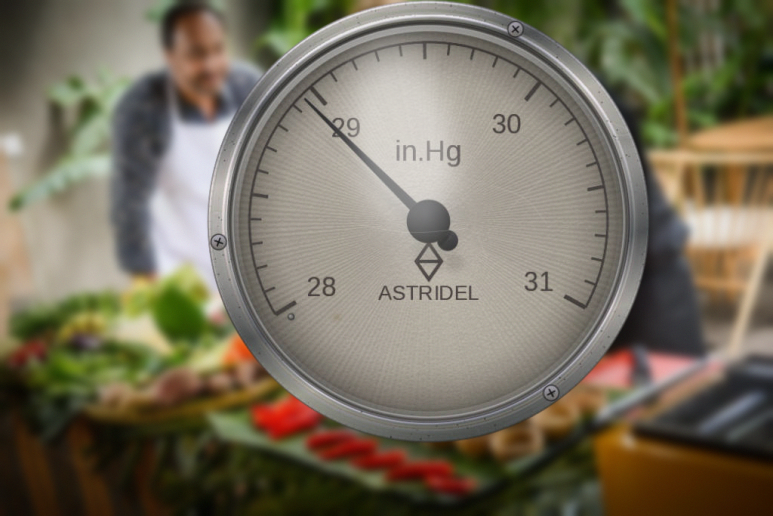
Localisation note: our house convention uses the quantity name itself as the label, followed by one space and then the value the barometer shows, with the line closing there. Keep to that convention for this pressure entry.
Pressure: 28.95 inHg
